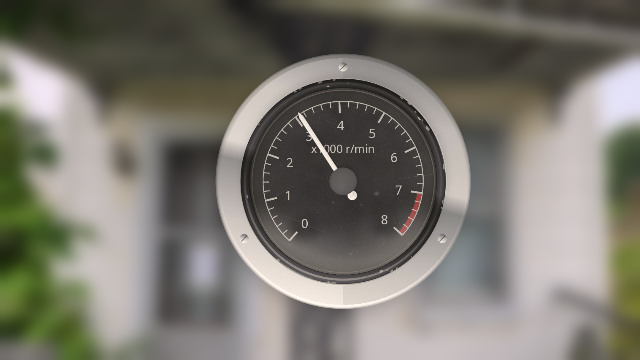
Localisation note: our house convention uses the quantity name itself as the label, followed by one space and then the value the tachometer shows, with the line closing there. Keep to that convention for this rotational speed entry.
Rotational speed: 3100 rpm
